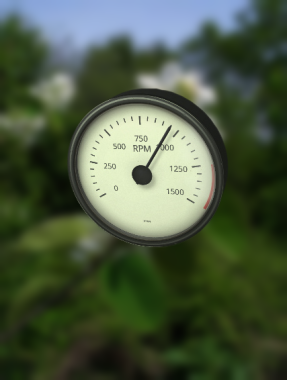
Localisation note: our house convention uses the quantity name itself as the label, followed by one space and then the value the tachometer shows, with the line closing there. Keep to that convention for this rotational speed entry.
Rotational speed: 950 rpm
